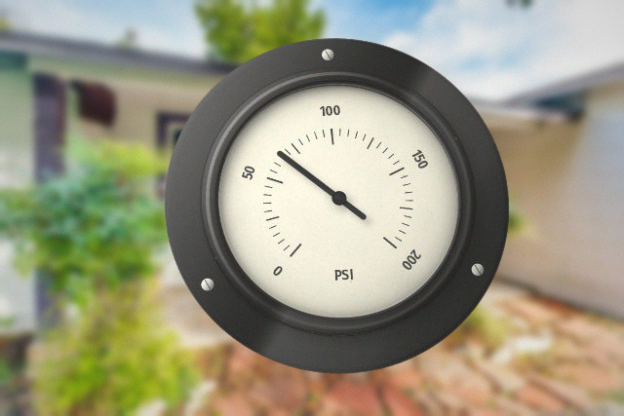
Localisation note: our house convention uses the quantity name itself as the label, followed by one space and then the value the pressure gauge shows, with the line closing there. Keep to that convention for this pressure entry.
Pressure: 65 psi
